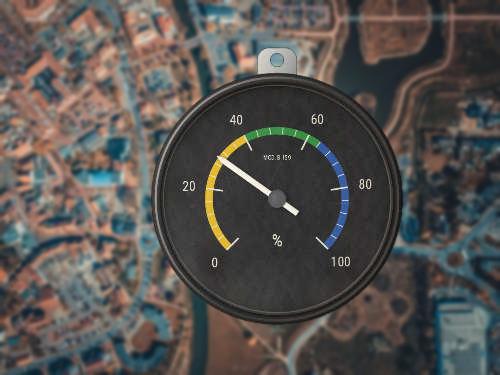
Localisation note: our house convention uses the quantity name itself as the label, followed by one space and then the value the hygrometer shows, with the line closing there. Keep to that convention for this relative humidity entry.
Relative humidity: 30 %
